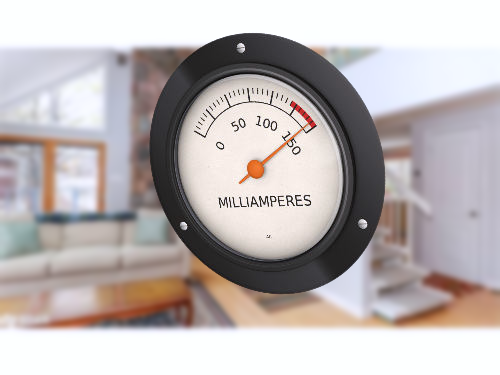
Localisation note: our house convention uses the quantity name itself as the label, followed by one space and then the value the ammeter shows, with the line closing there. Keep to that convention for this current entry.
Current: 145 mA
